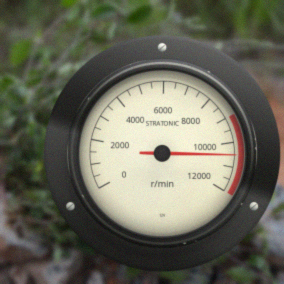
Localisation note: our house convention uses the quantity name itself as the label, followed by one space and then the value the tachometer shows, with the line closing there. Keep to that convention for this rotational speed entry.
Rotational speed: 10500 rpm
